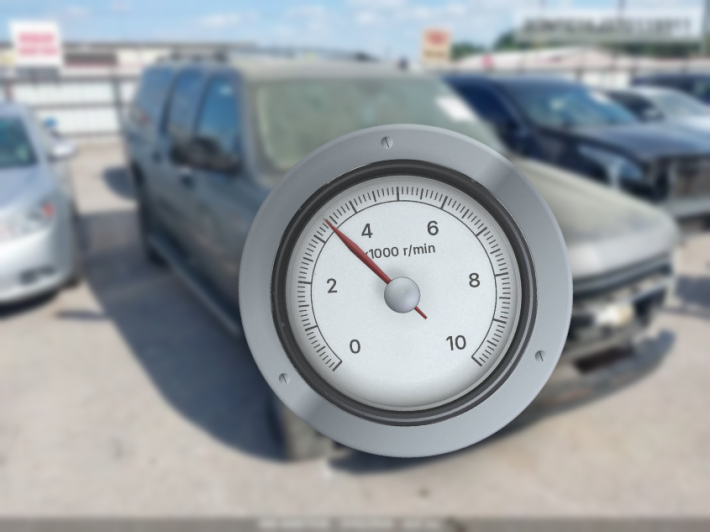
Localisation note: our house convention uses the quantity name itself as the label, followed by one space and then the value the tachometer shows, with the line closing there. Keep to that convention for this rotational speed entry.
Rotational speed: 3400 rpm
